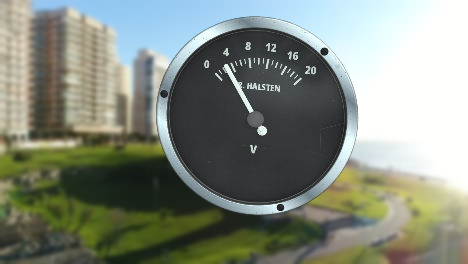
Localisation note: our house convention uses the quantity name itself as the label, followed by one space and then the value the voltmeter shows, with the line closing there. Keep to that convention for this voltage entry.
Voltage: 3 V
